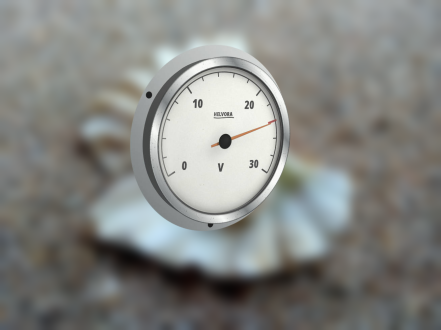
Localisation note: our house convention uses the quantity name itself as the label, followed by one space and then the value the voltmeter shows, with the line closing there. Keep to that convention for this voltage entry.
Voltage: 24 V
